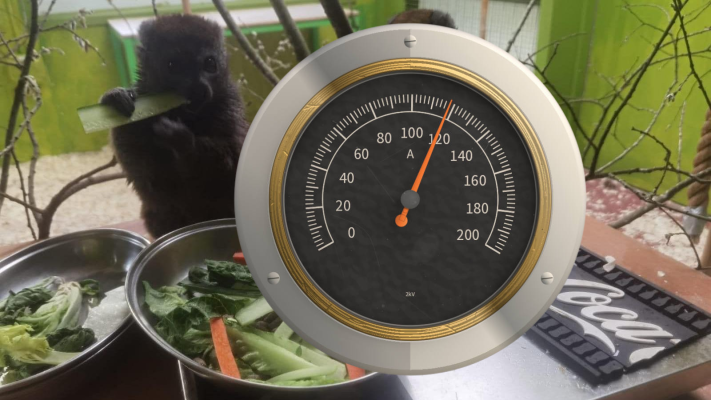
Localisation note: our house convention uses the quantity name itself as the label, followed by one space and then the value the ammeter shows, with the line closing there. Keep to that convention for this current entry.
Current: 118 A
